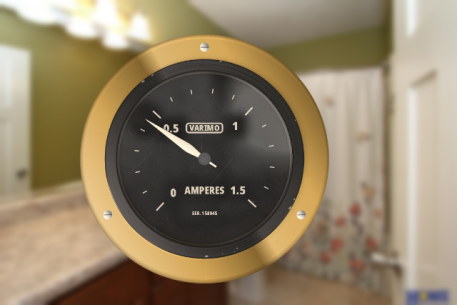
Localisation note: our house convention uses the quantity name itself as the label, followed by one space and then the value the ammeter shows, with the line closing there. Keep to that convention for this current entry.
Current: 0.45 A
